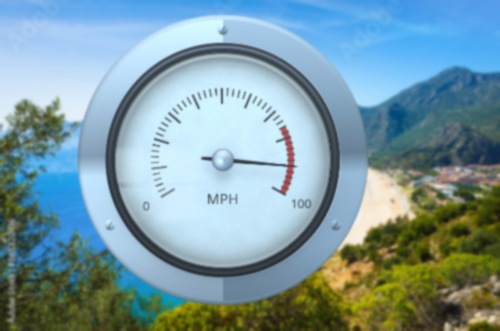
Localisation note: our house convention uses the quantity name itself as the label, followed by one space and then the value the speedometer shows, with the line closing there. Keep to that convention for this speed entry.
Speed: 90 mph
